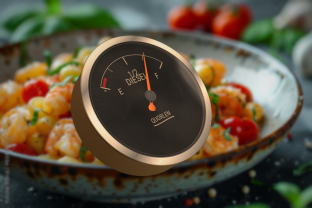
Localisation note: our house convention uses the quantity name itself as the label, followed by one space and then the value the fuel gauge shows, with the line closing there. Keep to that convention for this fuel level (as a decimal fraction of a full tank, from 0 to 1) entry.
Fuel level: 0.75
